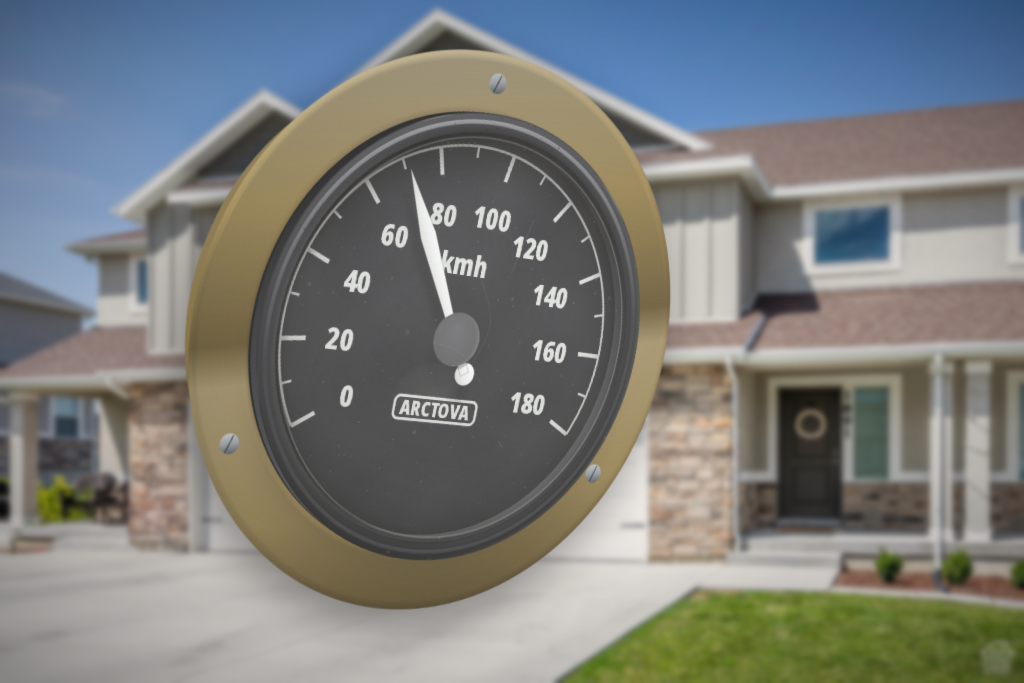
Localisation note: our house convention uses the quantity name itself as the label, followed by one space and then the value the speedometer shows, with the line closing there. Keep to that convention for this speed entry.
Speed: 70 km/h
